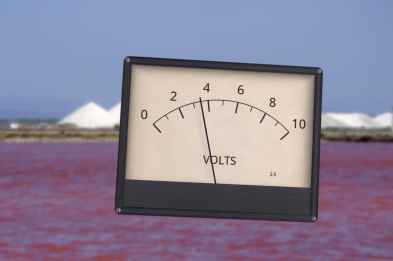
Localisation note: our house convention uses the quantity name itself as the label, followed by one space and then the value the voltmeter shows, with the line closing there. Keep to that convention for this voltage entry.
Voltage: 3.5 V
